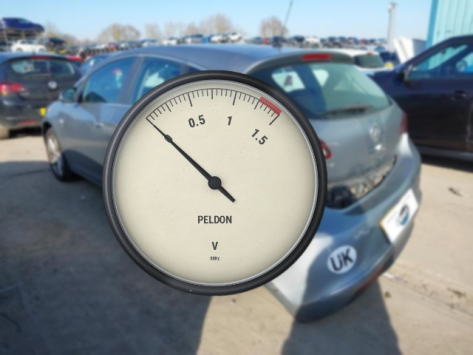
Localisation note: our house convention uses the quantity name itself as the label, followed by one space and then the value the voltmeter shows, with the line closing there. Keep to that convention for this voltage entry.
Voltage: 0 V
